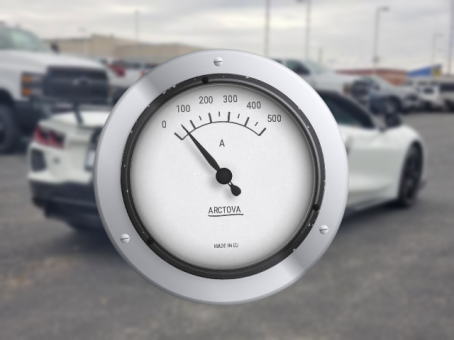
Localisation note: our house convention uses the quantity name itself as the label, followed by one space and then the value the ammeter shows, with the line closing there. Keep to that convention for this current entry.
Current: 50 A
